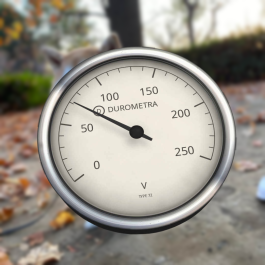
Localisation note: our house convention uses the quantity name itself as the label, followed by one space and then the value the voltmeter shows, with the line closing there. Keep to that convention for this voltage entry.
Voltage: 70 V
